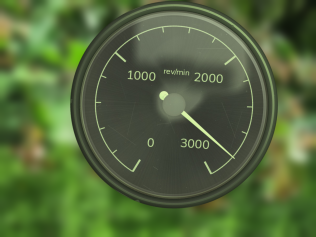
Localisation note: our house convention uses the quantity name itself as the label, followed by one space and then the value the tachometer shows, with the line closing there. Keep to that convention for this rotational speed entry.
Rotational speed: 2800 rpm
